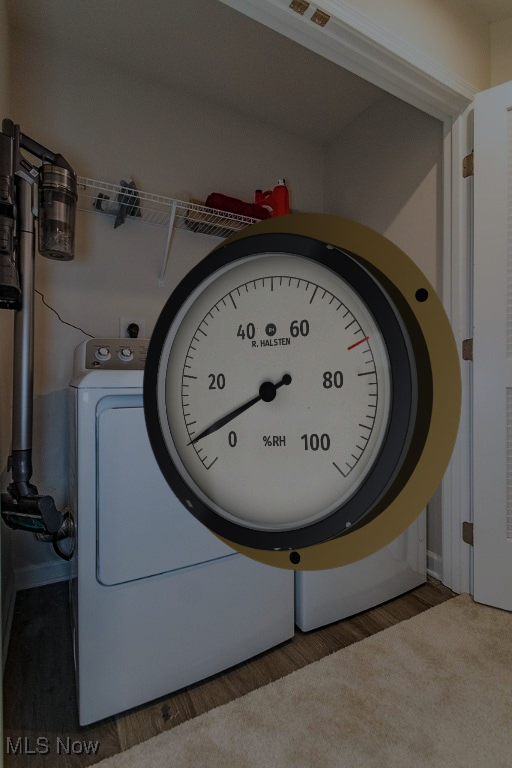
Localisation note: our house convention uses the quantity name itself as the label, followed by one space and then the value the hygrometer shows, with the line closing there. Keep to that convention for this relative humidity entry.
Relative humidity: 6 %
